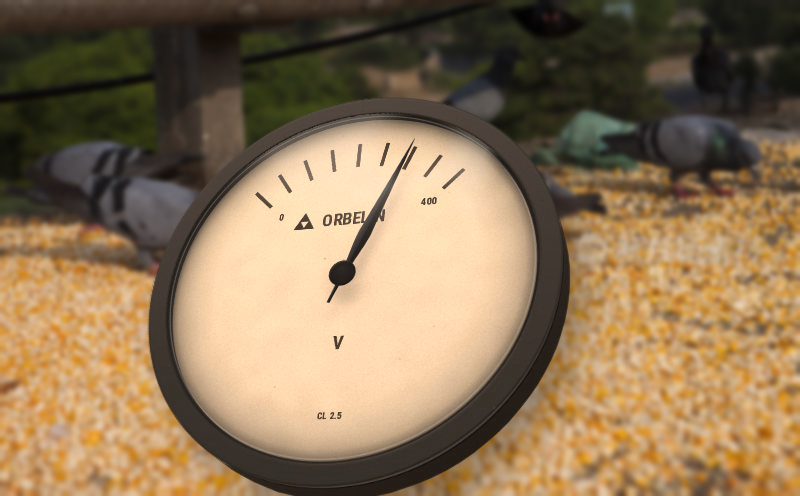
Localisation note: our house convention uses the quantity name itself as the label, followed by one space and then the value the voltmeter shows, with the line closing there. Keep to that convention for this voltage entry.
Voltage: 300 V
